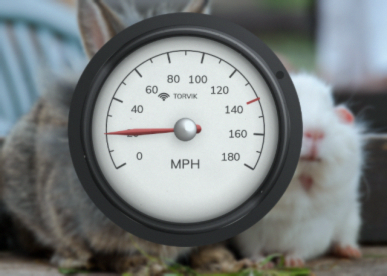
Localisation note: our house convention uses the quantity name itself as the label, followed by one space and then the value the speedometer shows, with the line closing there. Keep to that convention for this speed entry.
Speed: 20 mph
